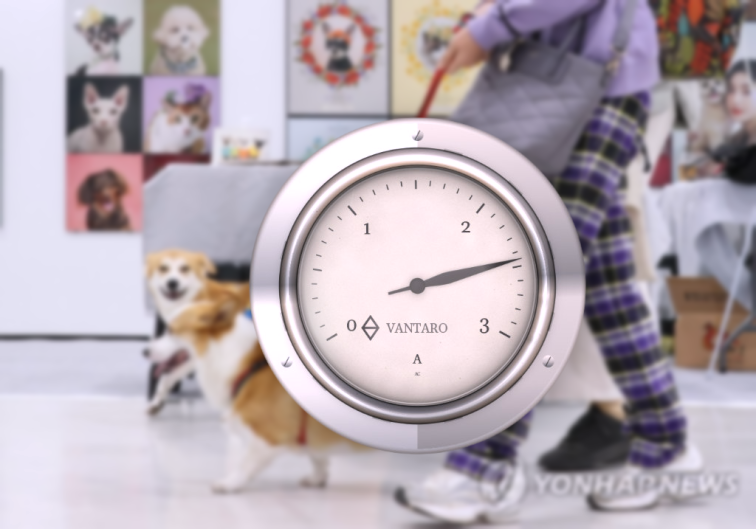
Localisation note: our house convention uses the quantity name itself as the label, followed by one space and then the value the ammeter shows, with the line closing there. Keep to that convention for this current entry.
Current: 2.45 A
